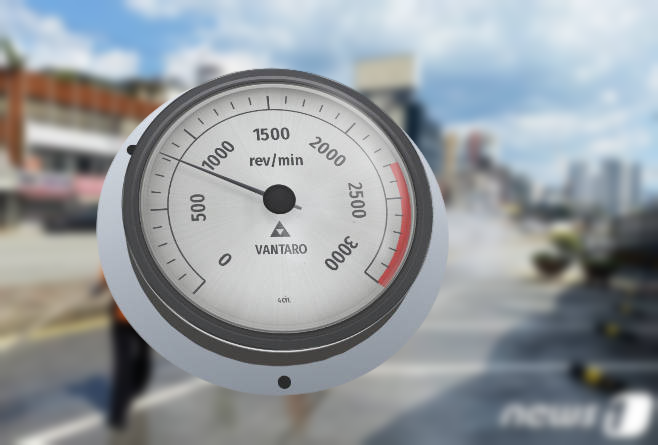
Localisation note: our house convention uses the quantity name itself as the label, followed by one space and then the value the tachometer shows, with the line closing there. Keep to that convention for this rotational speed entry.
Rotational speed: 800 rpm
